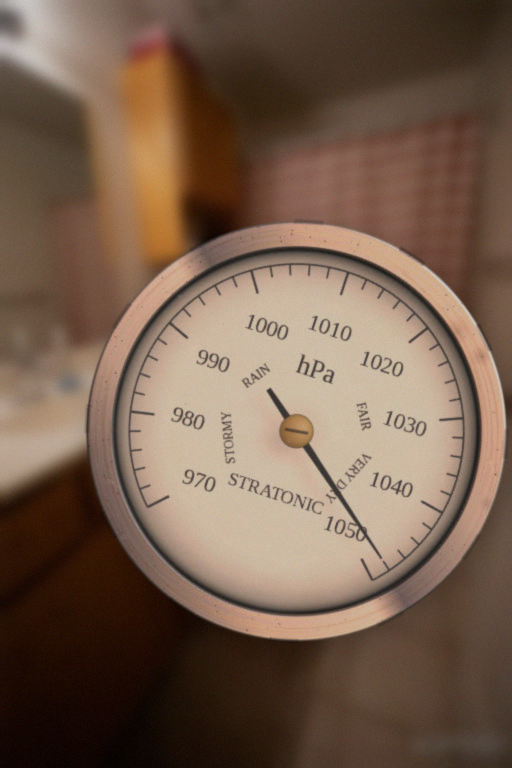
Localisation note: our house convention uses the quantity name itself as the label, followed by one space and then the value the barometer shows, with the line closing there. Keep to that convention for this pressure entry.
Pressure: 1048 hPa
